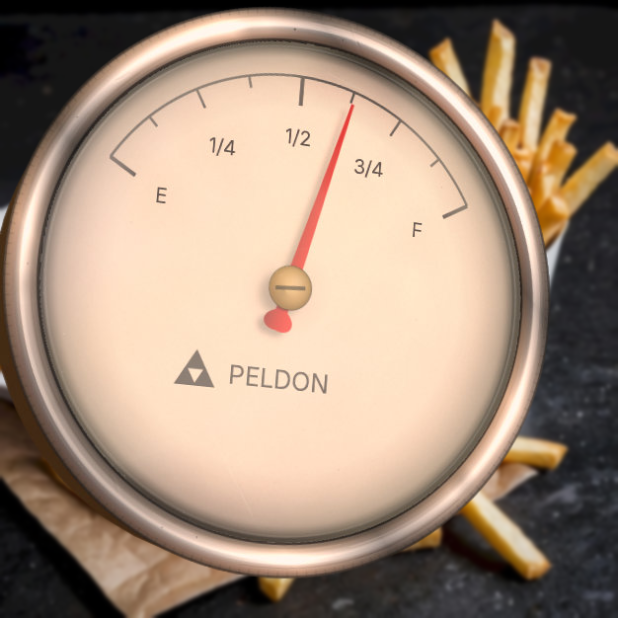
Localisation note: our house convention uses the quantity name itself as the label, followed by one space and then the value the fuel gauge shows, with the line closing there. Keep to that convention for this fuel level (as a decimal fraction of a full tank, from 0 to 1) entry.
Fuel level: 0.625
